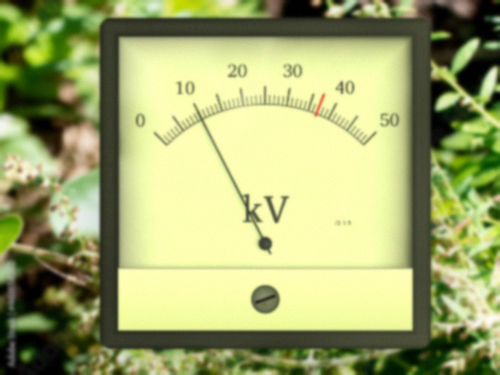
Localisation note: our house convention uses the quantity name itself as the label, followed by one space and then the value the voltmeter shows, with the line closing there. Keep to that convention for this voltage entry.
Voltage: 10 kV
